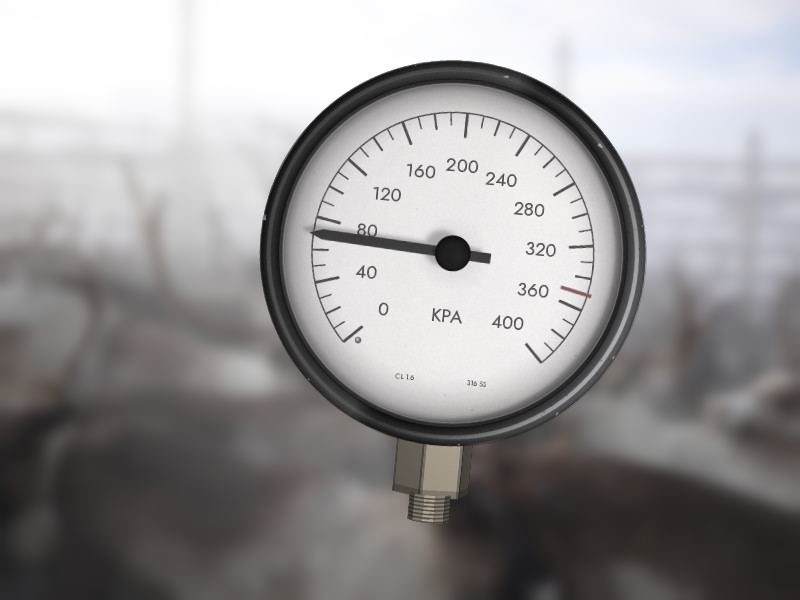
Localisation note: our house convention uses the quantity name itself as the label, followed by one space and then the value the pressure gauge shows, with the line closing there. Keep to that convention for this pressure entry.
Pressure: 70 kPa
